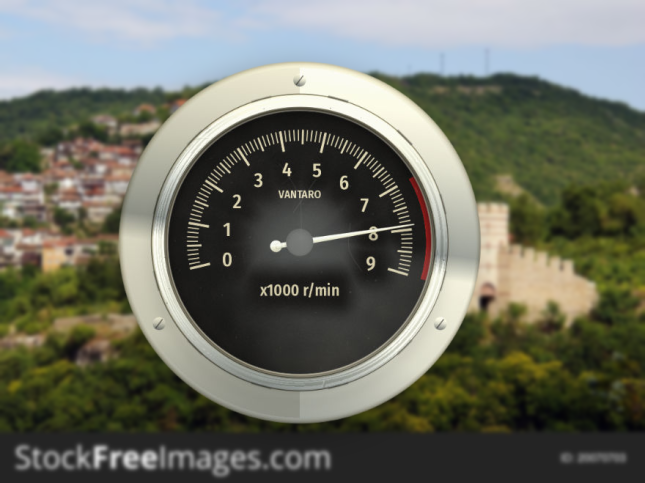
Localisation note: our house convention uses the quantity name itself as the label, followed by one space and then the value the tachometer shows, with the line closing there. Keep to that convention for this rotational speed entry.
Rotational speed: 7900 rpm
